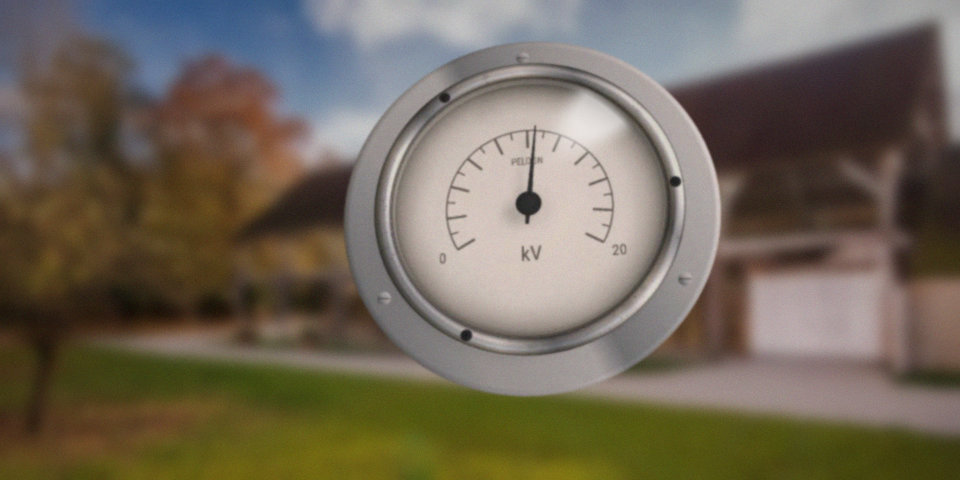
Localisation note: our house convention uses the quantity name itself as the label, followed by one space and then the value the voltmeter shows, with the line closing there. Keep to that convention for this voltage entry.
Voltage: 10.5 kV
